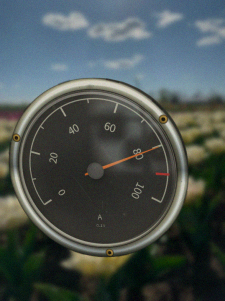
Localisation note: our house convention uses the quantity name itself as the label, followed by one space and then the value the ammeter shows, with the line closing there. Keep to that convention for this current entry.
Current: 80 A
